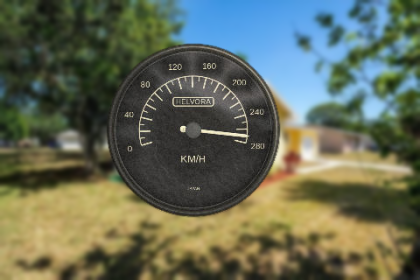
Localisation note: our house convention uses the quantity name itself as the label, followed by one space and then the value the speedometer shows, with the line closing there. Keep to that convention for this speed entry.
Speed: 270 km/h
